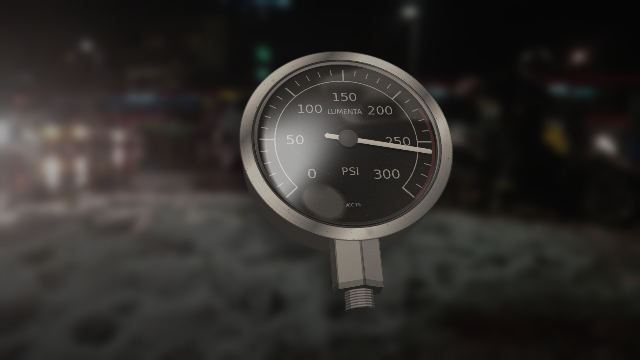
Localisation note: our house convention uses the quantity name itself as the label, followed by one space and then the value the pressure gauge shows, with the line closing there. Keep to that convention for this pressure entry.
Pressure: 260 psi
